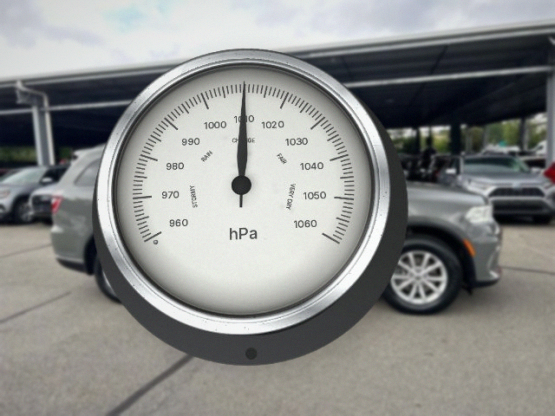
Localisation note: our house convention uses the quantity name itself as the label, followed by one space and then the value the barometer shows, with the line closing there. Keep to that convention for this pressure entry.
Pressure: 1010 hPa
